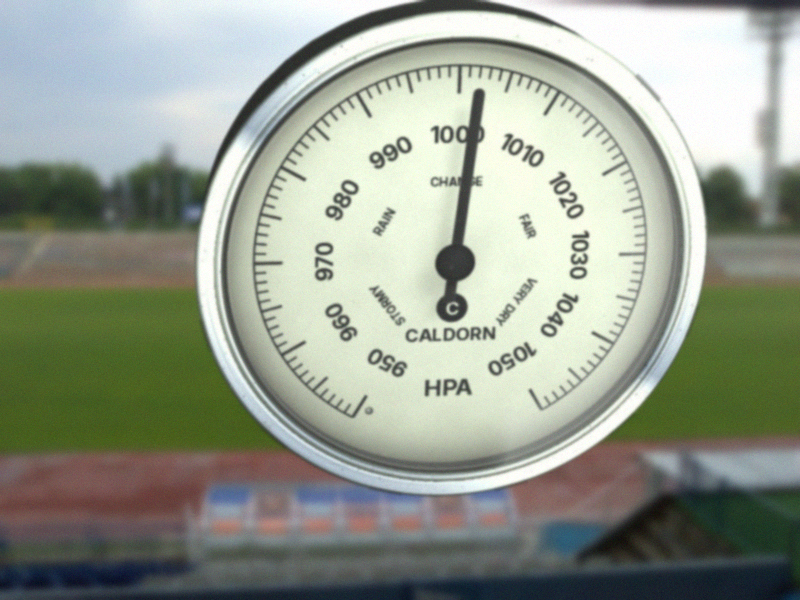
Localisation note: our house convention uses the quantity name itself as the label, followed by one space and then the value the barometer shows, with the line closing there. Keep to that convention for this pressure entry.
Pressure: 1002 hPa
